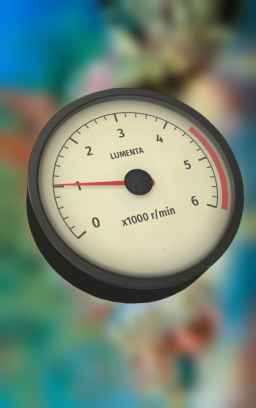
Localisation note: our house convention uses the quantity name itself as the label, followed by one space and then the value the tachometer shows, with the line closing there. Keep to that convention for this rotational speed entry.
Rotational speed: 1000 rpm
